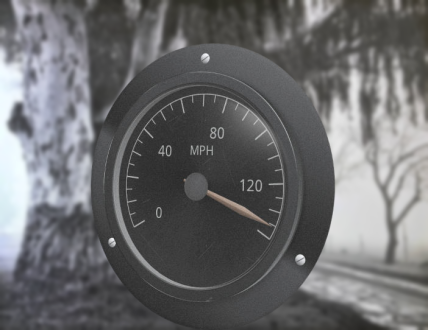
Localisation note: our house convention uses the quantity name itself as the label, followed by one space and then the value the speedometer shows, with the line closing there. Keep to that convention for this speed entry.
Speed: 135 mph
